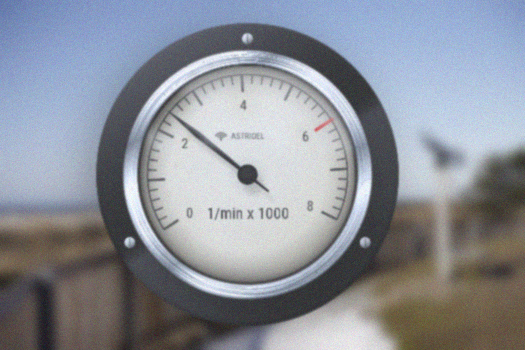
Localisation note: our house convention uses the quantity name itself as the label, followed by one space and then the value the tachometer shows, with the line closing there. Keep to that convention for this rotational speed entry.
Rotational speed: 2400 rpm
